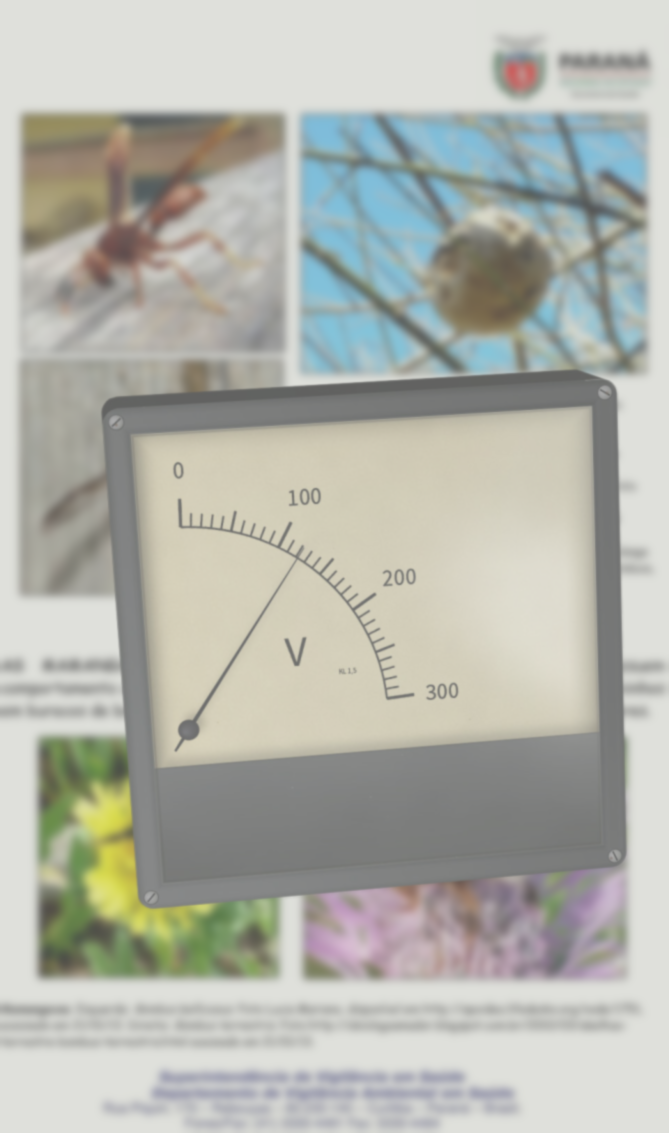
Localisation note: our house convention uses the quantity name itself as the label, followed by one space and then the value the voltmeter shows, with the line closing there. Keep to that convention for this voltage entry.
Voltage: 120 V
